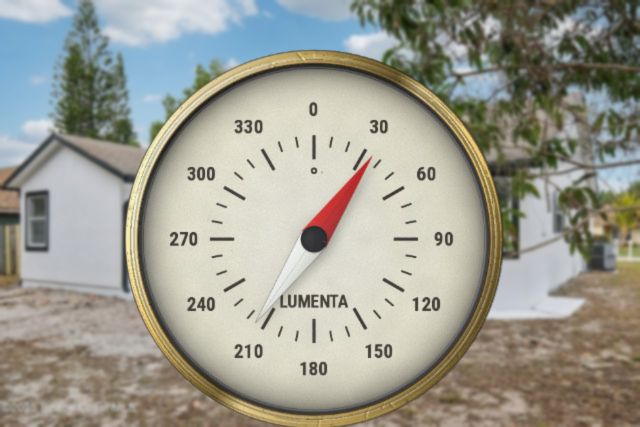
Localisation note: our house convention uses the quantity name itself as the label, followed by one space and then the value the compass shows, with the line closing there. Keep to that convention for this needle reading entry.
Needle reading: 35 °
